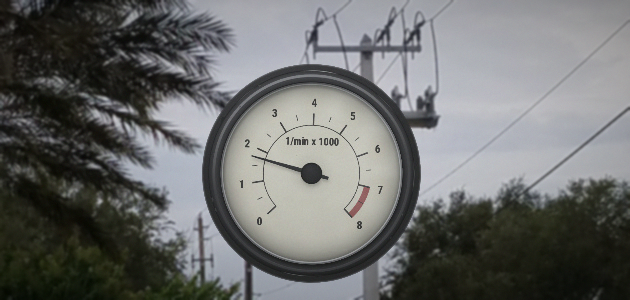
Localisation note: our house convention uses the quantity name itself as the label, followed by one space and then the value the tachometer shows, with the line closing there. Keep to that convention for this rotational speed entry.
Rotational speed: 1750 rpm
